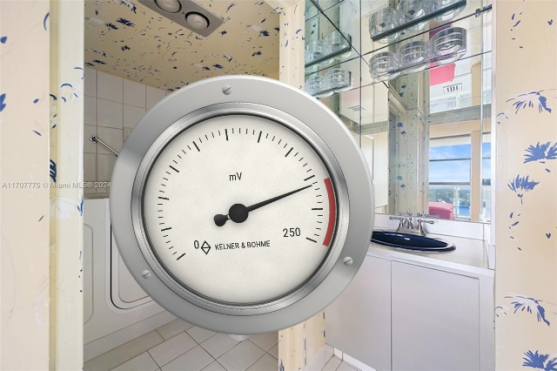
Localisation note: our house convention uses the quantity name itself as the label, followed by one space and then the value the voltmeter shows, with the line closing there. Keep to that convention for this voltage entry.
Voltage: 205 mV
